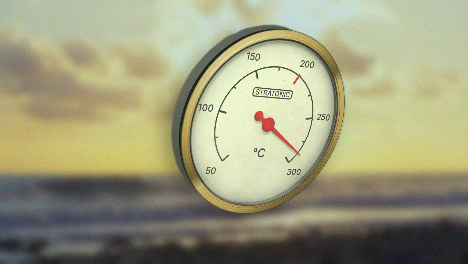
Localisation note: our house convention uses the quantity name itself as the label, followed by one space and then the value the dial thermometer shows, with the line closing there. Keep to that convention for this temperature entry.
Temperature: 287.5 °C
